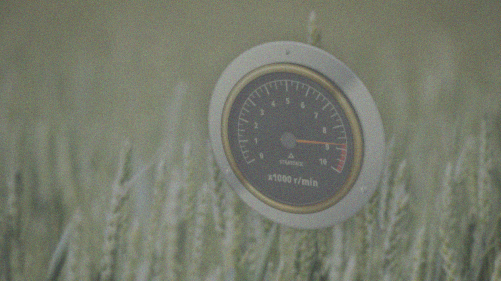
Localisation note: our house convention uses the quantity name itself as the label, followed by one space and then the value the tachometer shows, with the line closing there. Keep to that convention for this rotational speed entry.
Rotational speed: 8750 rpm
